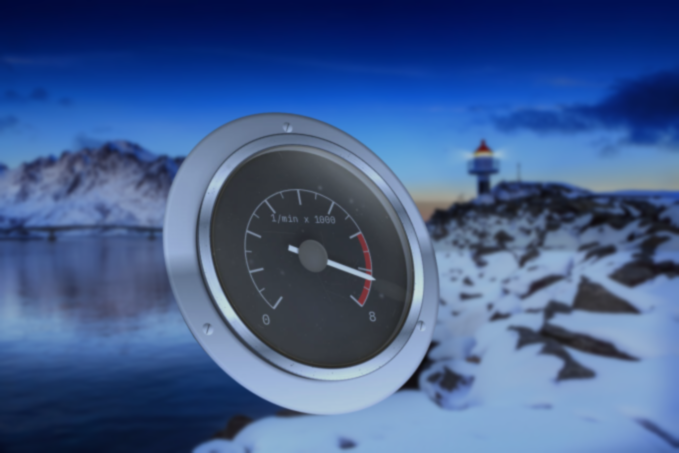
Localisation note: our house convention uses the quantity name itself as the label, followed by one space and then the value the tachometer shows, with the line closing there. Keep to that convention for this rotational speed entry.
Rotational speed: 7250 rpm
